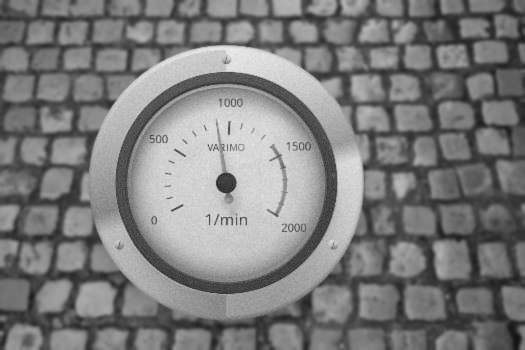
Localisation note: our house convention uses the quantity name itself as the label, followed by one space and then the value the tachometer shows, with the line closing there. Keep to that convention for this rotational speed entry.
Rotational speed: 900 rpm
